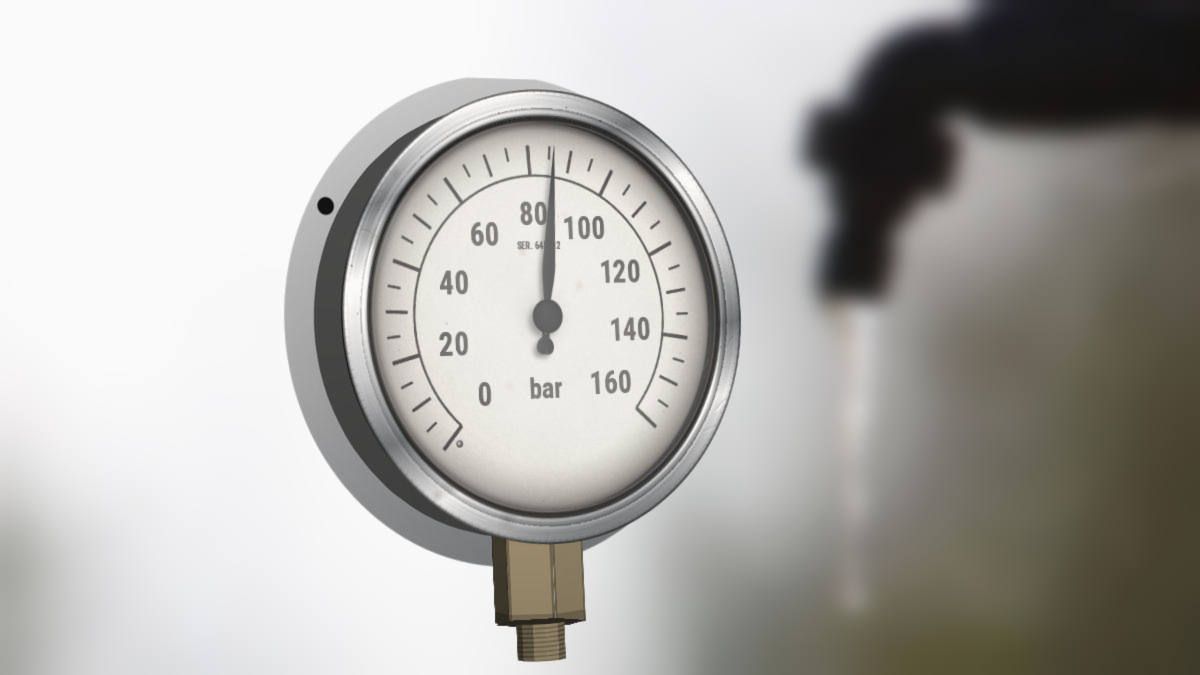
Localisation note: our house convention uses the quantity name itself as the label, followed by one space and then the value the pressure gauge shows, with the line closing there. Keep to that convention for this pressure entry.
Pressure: 85 bar
